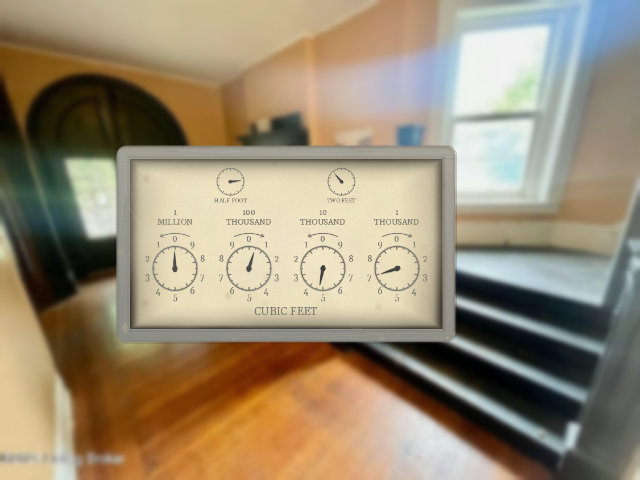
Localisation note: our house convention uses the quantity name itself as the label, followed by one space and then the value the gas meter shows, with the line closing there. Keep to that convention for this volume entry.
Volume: 4700 ft³
